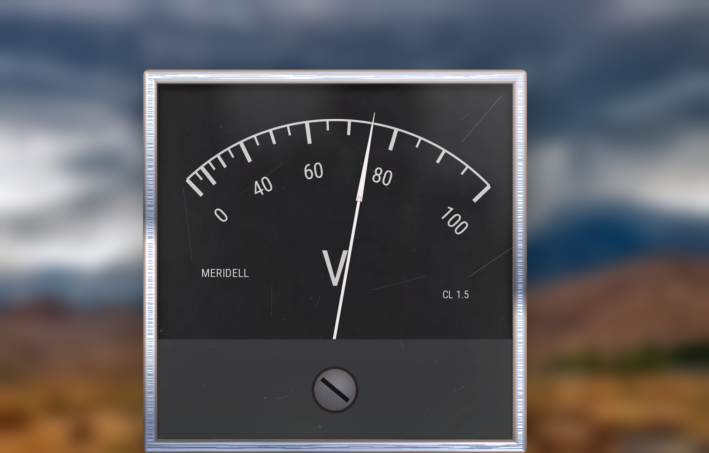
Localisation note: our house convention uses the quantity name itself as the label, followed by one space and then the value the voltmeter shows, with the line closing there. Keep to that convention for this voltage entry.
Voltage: 75 V
